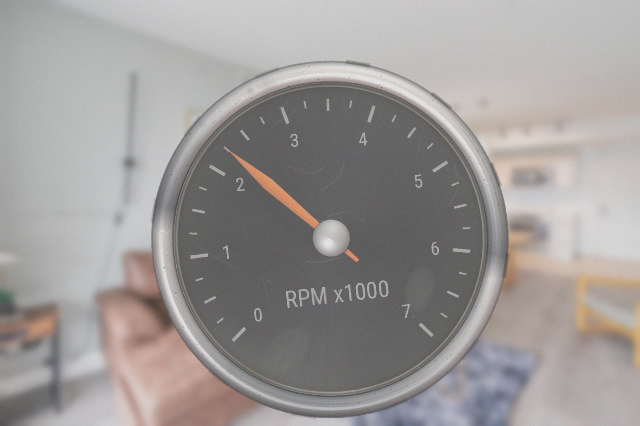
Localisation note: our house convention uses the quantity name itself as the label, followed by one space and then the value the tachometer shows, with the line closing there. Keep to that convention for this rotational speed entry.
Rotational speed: 2250 rpm
